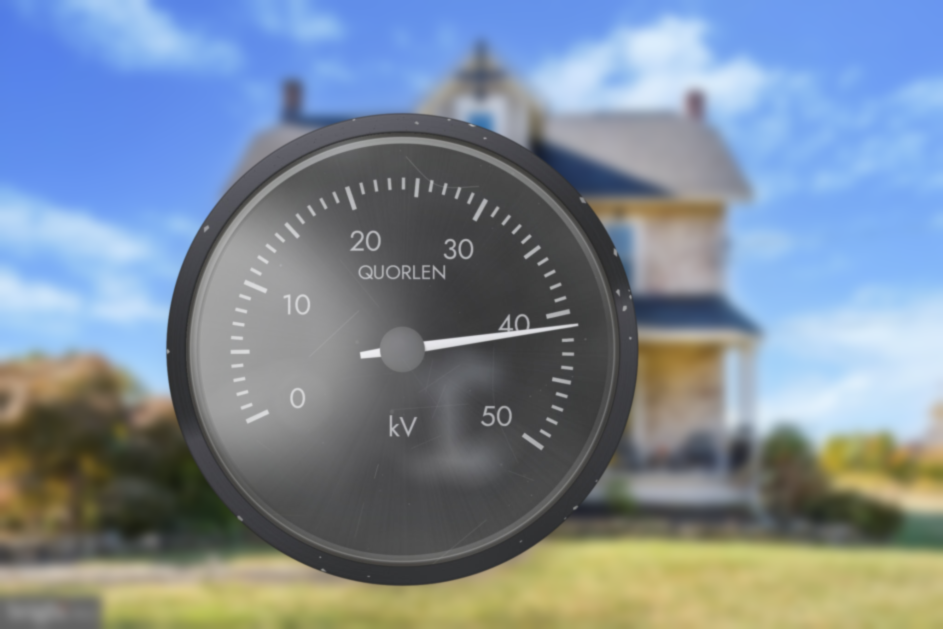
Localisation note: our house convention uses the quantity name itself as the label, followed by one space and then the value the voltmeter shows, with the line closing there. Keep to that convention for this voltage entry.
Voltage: 41 kV
